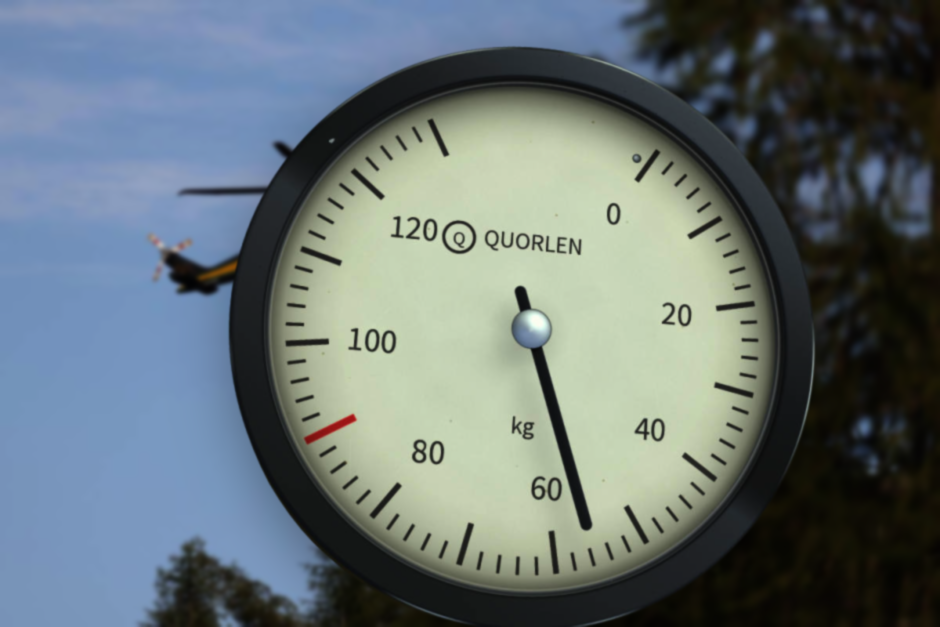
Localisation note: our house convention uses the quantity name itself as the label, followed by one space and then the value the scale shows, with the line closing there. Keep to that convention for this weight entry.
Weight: 56 kg
